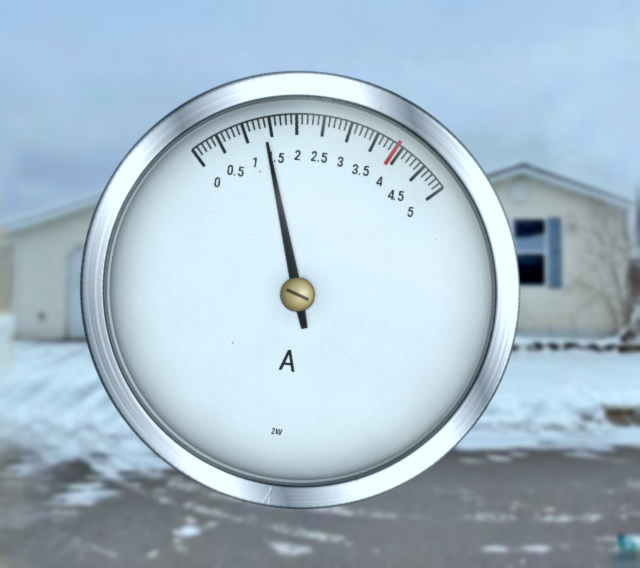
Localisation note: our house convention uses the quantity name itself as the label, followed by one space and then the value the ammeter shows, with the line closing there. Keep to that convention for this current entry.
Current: 1.4 A
